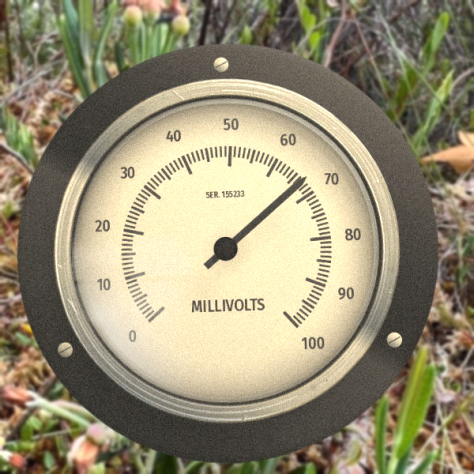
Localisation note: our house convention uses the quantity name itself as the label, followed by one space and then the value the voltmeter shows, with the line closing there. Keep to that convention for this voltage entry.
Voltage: 67 mV
